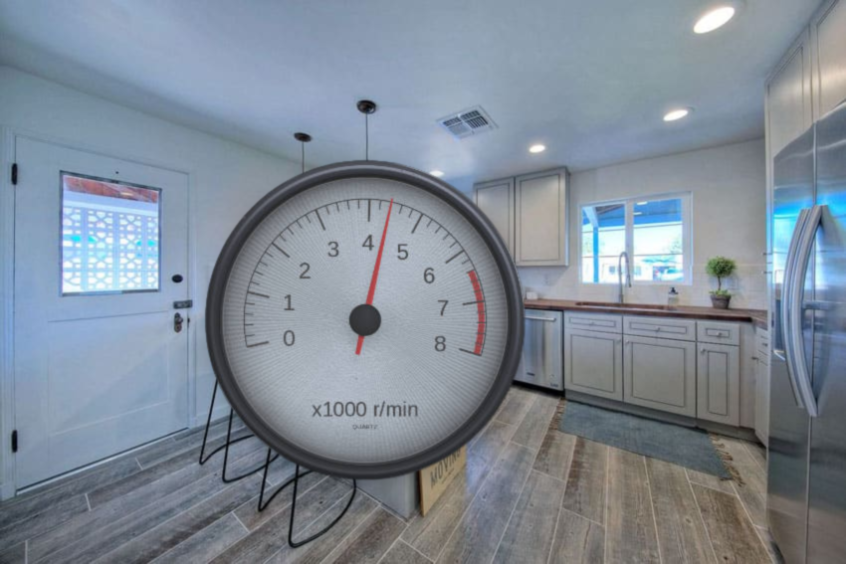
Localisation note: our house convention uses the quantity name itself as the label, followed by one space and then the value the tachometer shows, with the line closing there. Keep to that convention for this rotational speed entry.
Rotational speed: 4400 rpm
